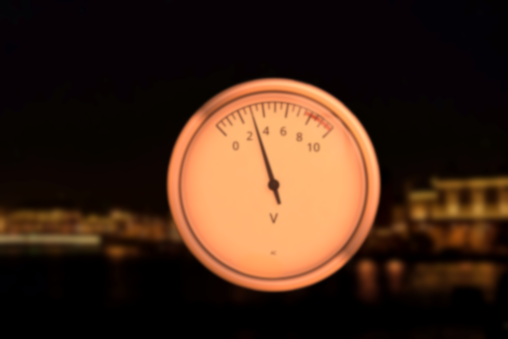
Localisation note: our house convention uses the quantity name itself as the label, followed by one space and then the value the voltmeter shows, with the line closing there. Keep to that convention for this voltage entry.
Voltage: 3 V
